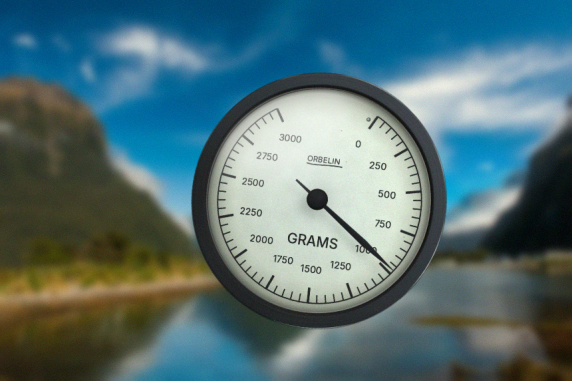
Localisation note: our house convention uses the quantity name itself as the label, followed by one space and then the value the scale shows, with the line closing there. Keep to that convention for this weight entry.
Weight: 975 g
